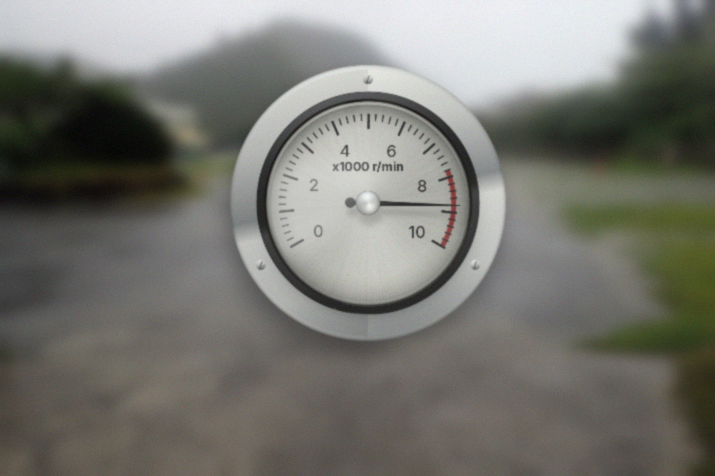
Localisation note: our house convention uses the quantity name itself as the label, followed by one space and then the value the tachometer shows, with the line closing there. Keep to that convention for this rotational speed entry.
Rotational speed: 8800 rpm
